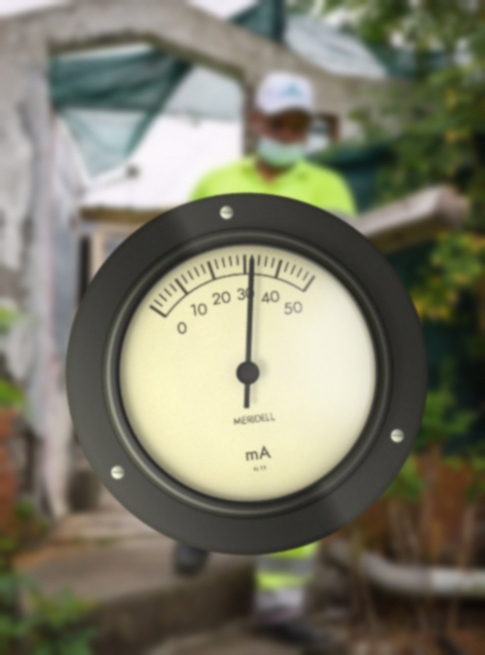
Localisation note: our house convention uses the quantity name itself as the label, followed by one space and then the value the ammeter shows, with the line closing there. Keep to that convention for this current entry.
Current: 32 mA
